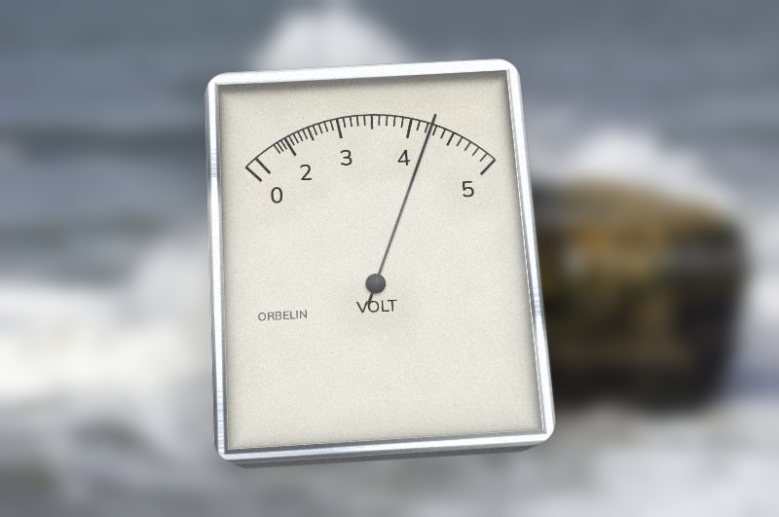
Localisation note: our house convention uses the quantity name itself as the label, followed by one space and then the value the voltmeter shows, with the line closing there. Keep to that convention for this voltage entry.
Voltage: 4.25 V
